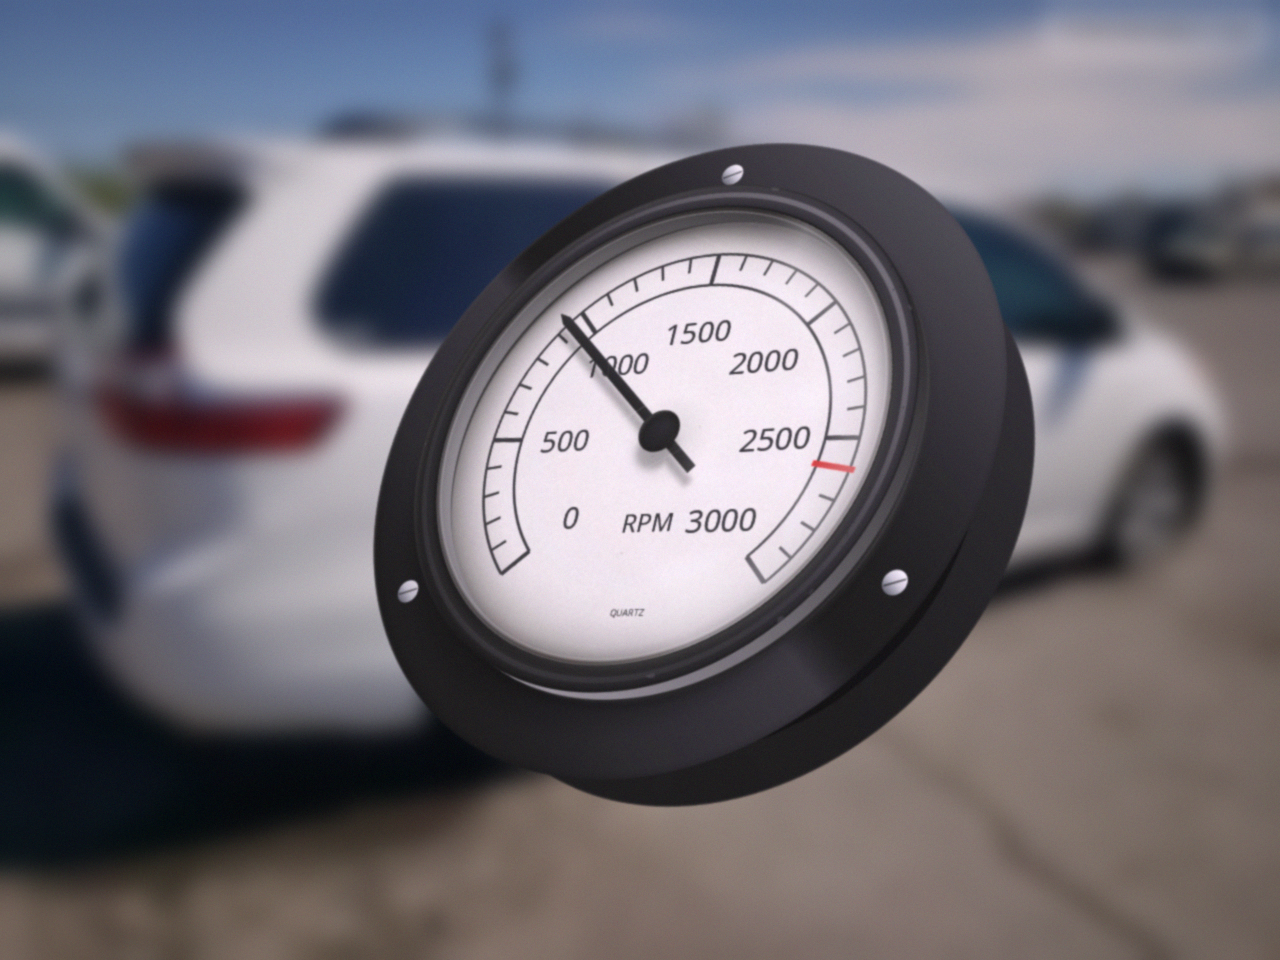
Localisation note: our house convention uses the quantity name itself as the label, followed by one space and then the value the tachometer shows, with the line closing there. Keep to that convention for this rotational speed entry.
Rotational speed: 950 rpm
